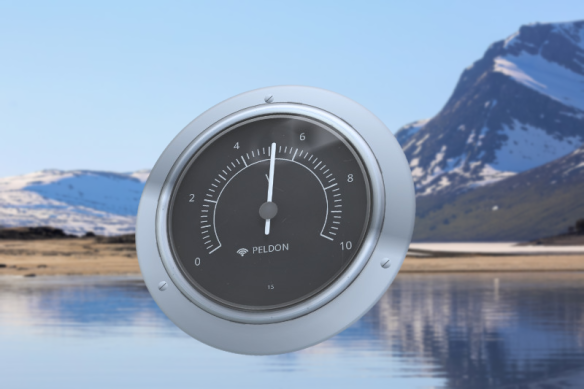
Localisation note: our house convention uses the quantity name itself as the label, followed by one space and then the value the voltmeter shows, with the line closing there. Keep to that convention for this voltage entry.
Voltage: 5.2 V
